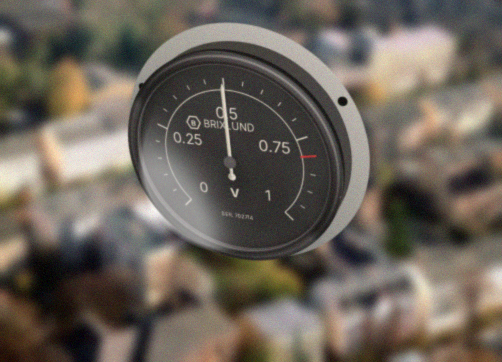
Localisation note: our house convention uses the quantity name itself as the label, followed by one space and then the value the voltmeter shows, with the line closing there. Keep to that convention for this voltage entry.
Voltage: 0.5 V
